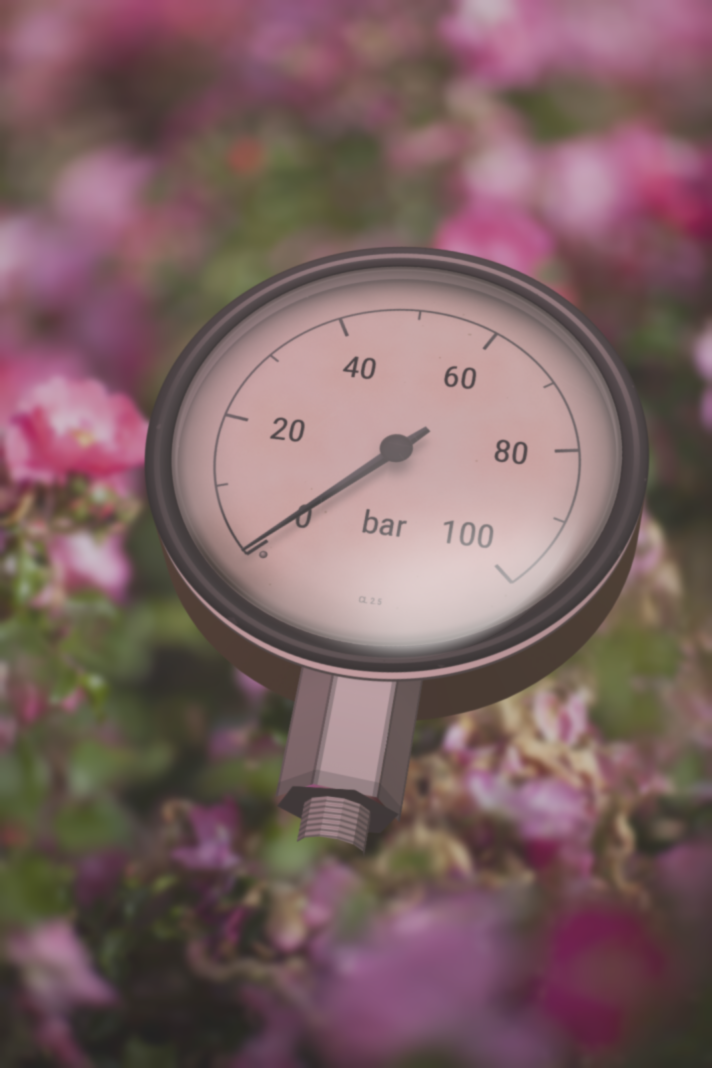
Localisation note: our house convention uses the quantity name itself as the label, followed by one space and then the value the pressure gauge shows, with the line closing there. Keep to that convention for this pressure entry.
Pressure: 0 bar
